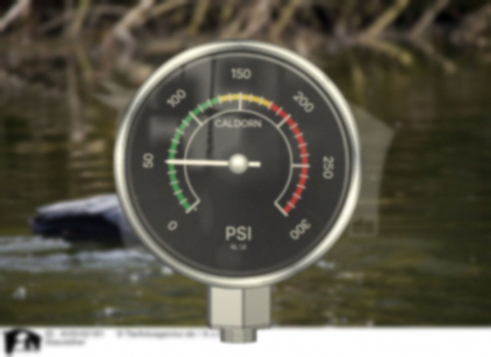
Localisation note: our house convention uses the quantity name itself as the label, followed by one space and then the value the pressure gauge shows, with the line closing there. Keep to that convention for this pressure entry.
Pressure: 50 psi
